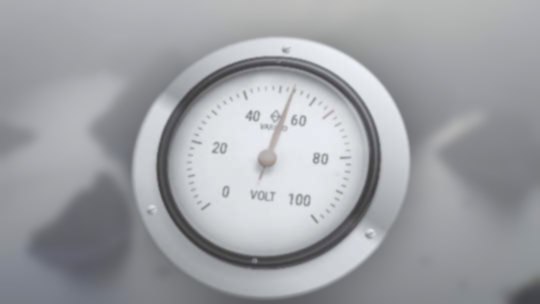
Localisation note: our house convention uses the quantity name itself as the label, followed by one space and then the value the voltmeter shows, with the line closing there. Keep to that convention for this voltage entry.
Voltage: 54 V
